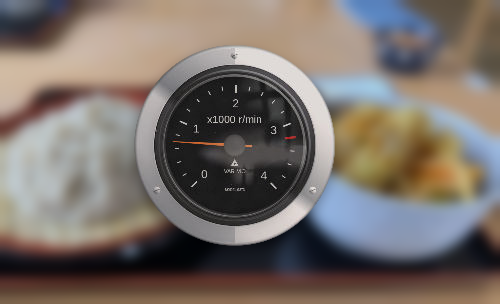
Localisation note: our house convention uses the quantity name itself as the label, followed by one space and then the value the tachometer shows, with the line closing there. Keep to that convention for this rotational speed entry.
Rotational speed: 700 rpm
